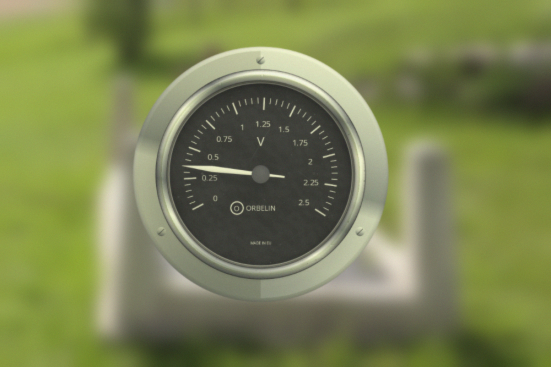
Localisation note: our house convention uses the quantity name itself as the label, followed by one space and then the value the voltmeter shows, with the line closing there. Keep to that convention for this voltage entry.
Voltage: 0.35 V
